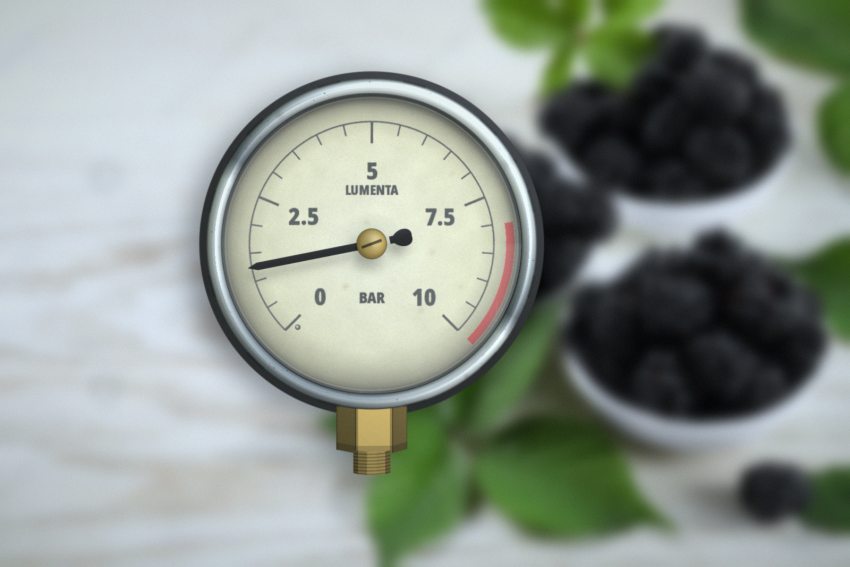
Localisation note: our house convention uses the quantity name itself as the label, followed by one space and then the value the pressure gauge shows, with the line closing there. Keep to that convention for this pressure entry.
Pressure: 1.25 bar
